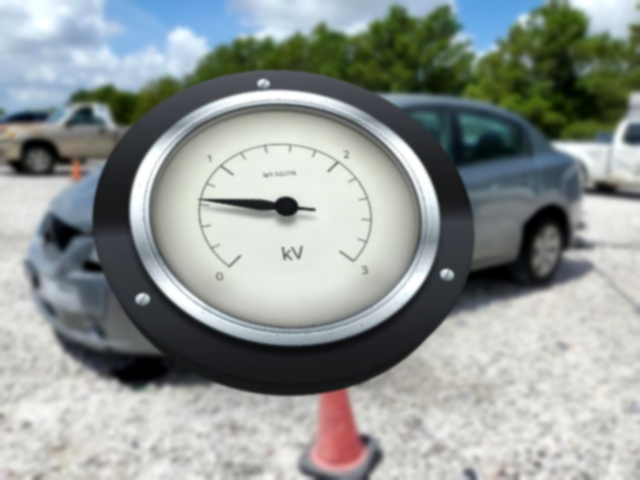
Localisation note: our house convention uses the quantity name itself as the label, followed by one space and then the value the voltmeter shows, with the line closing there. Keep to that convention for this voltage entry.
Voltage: 0.6 kV
